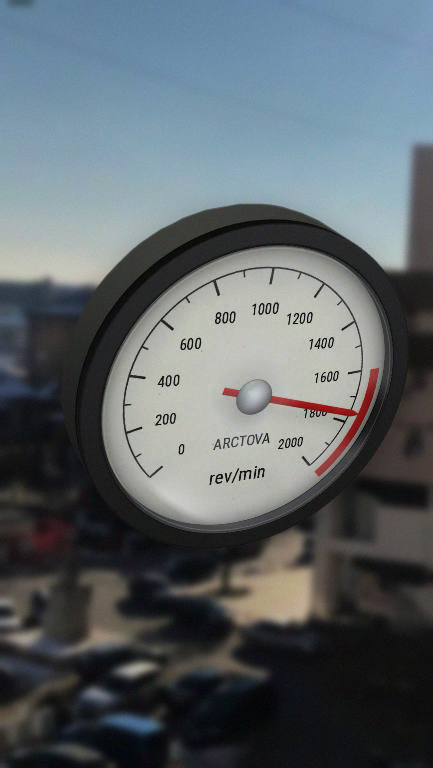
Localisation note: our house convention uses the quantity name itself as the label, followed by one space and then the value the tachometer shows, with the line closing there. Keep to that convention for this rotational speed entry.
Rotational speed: 1750 rpm
